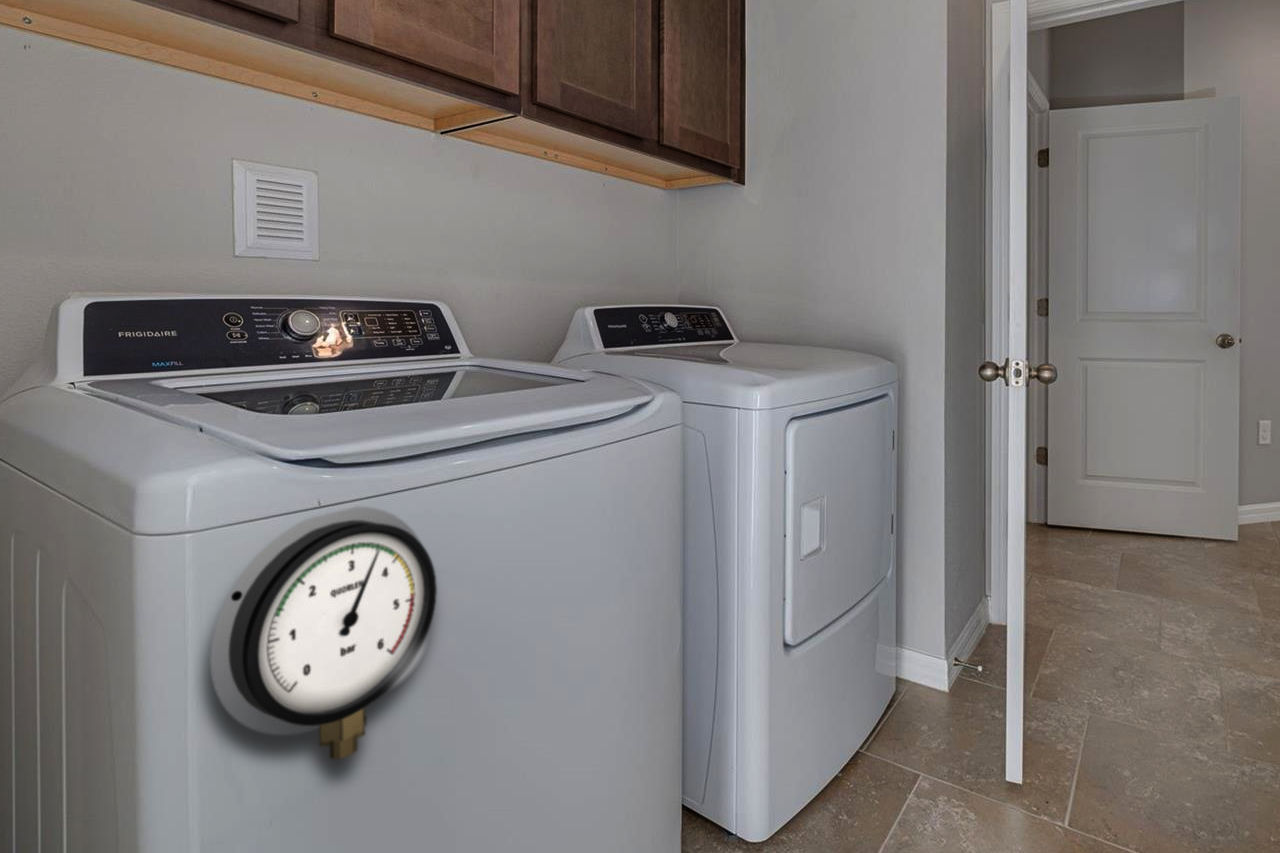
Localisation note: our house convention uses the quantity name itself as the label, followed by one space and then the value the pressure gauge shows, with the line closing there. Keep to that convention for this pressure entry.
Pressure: 3.5 bar
